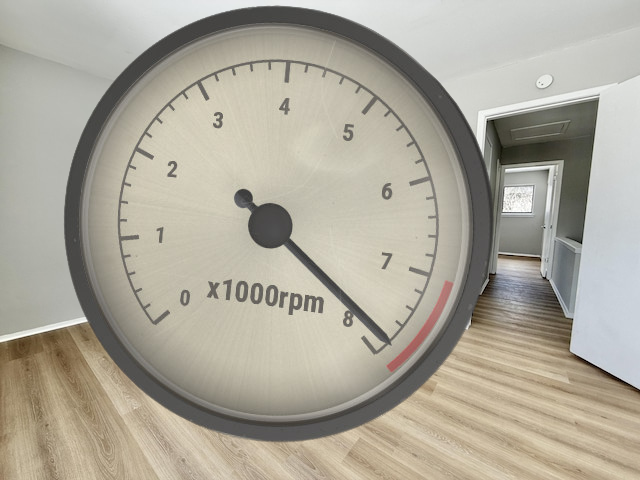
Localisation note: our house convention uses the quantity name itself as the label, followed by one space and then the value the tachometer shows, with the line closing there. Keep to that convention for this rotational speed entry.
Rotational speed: 7800 rpm
